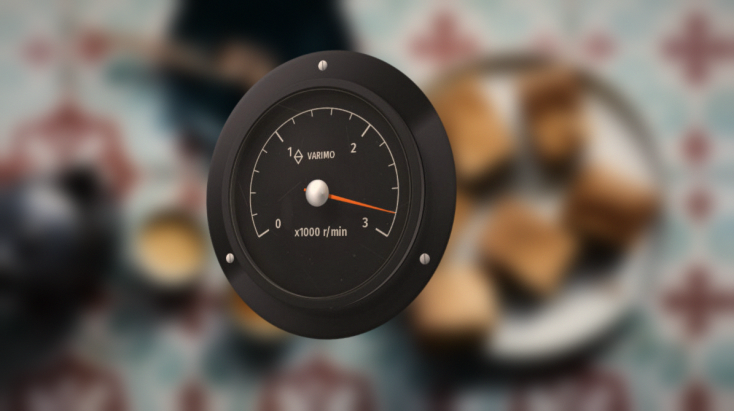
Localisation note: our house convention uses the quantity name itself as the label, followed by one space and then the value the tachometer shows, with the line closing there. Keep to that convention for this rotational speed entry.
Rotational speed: 2800 rpm
